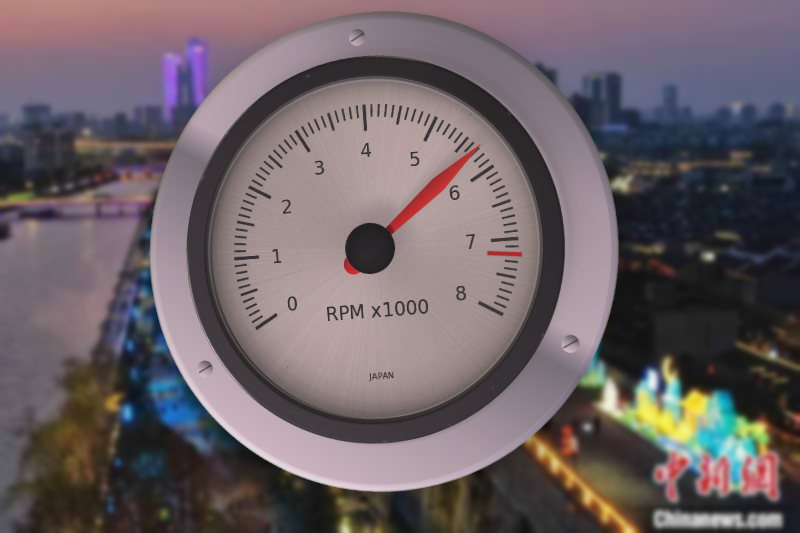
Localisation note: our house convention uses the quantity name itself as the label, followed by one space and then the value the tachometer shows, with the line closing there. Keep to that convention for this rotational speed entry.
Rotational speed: 5700 rpm
